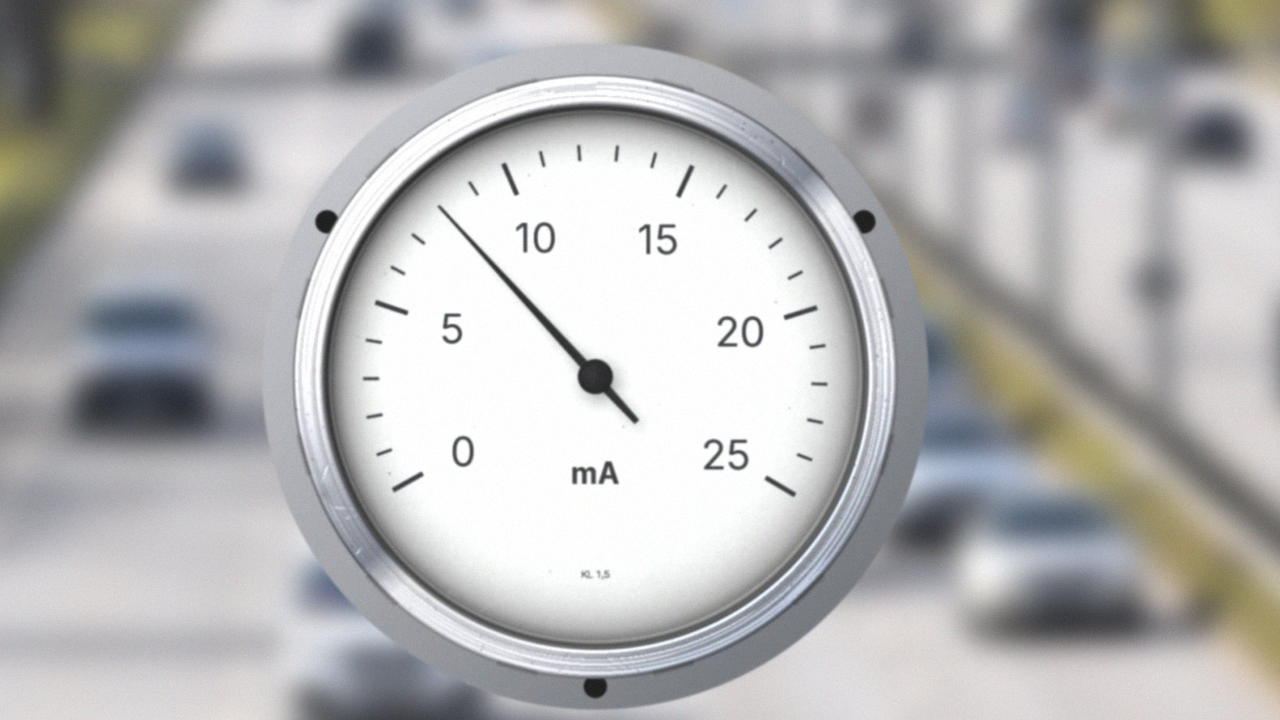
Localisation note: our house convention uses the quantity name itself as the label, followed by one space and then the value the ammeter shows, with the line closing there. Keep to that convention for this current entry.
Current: 8 mA
